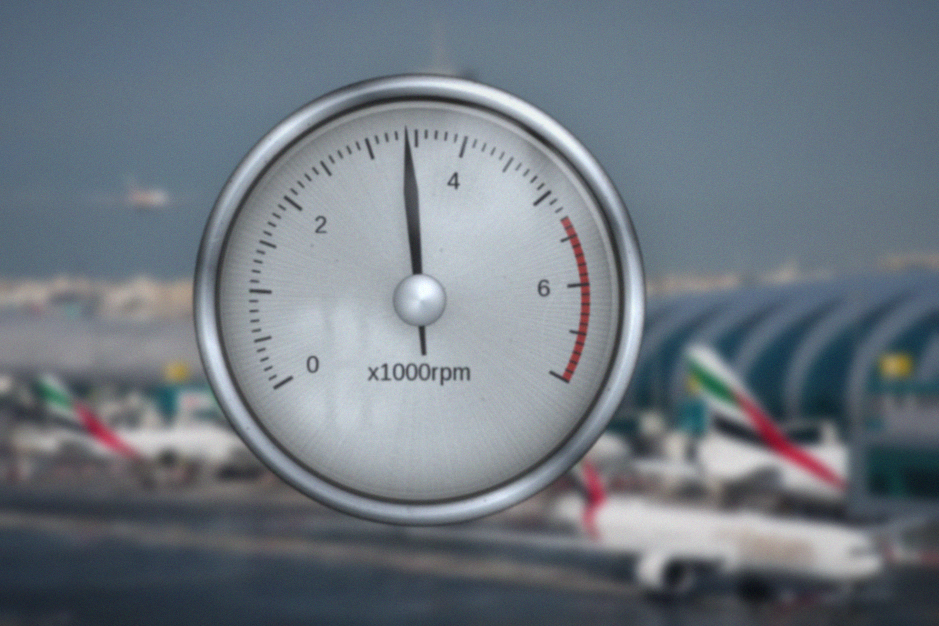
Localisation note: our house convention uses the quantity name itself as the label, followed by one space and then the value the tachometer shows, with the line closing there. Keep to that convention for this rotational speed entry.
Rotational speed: 3400 rpm
